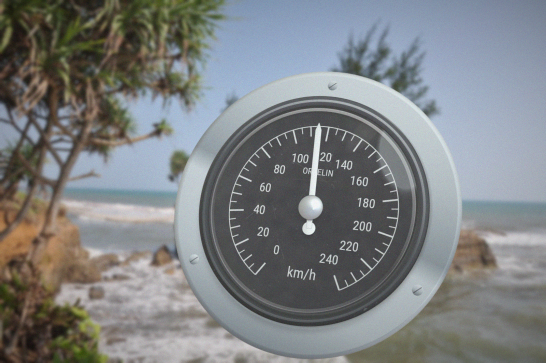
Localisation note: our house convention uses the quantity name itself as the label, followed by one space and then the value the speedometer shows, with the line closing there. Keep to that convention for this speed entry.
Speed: 115 km/h
